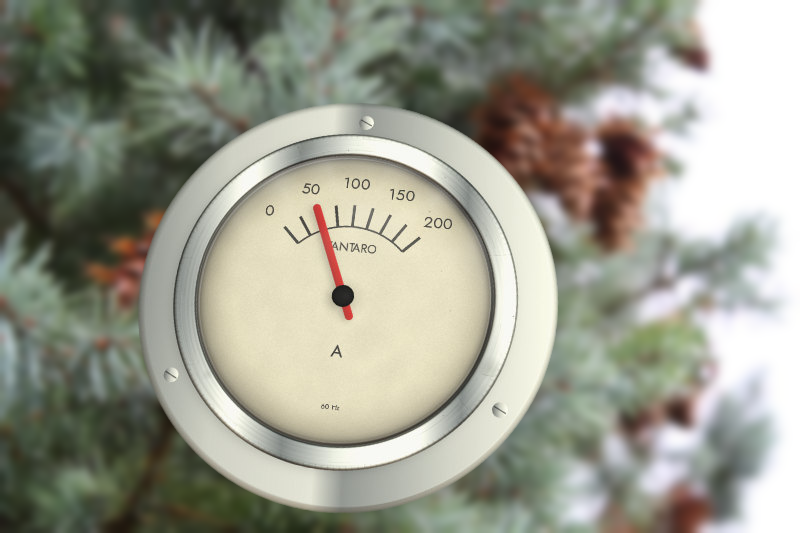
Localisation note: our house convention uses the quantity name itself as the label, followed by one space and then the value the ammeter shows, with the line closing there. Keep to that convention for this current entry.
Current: 50 A
